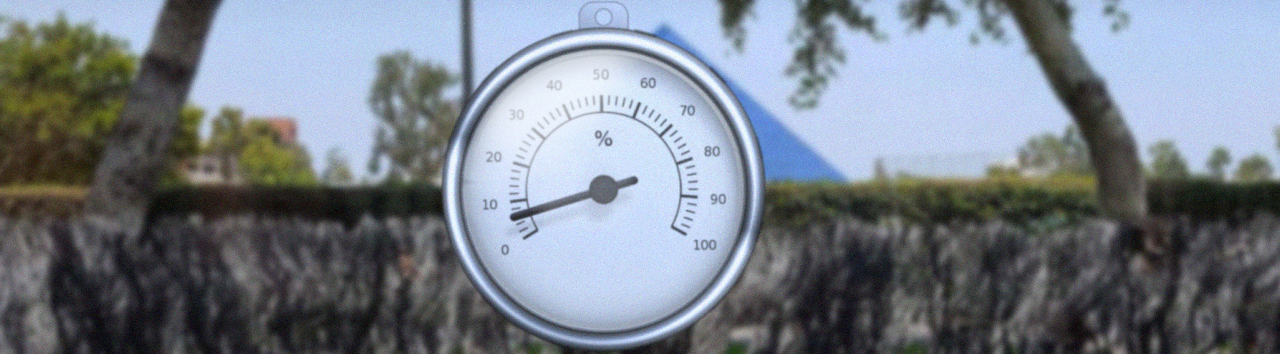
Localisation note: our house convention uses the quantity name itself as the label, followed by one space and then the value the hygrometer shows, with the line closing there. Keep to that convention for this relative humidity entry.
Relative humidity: 6 %
